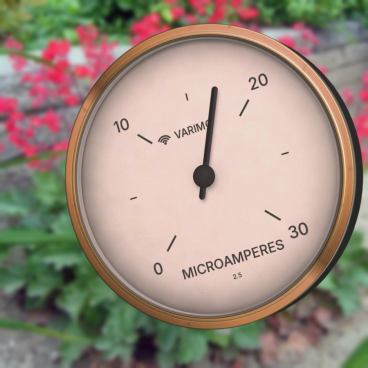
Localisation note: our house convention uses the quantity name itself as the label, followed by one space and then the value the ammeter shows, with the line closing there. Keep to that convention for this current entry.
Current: 17.5 µA
